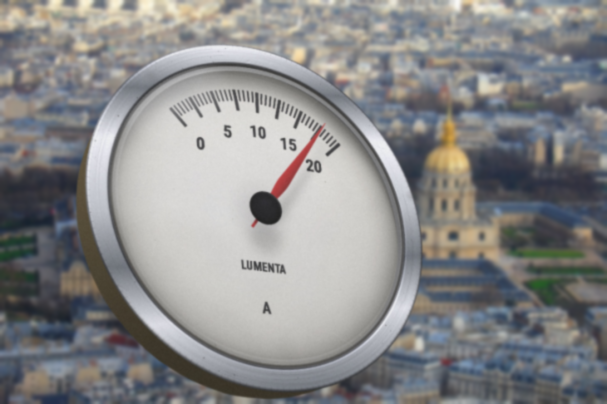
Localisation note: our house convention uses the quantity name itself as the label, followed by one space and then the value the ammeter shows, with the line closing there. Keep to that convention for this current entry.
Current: 17.5 A
